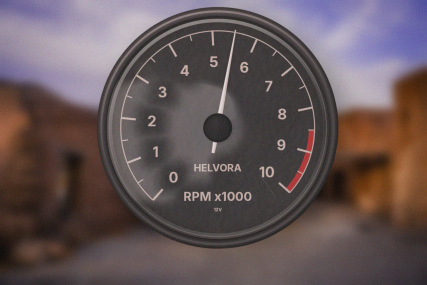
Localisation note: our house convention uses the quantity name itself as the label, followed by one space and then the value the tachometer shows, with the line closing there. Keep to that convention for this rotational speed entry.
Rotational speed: 5500 rpm
